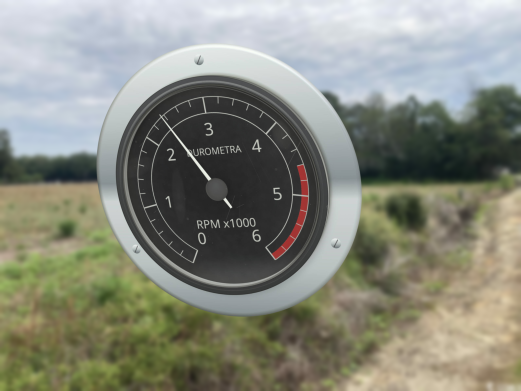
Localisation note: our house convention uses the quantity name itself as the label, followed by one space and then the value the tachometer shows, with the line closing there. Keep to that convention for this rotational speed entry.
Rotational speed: 2400 rpm
